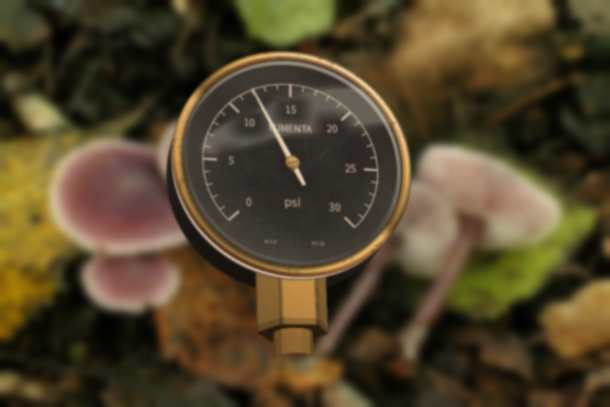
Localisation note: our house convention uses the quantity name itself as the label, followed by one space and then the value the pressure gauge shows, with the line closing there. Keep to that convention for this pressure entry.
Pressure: 12 psi
